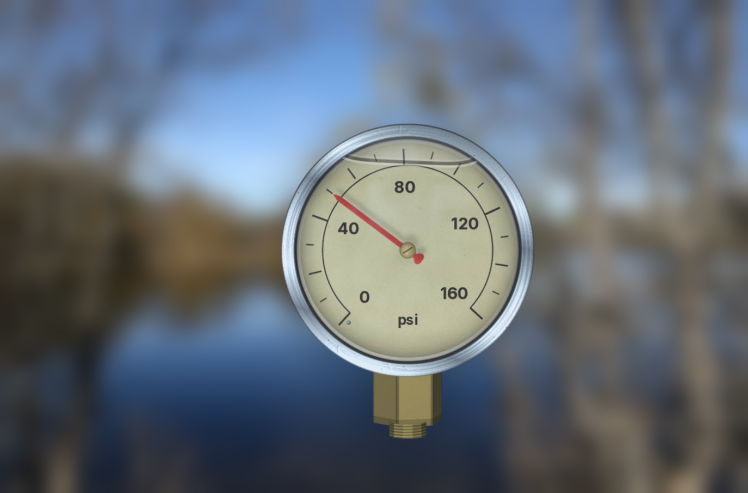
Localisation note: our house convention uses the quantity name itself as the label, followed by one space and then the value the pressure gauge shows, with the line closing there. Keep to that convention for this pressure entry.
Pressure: 50 psi
